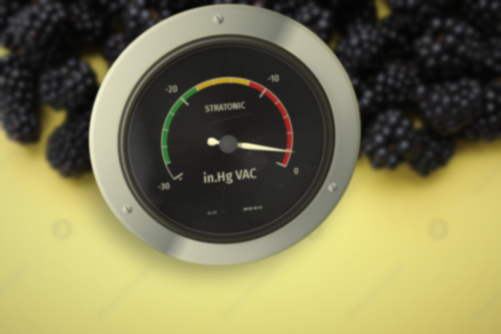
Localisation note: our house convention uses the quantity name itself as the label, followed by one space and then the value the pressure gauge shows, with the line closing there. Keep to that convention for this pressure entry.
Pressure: -2 inHg
